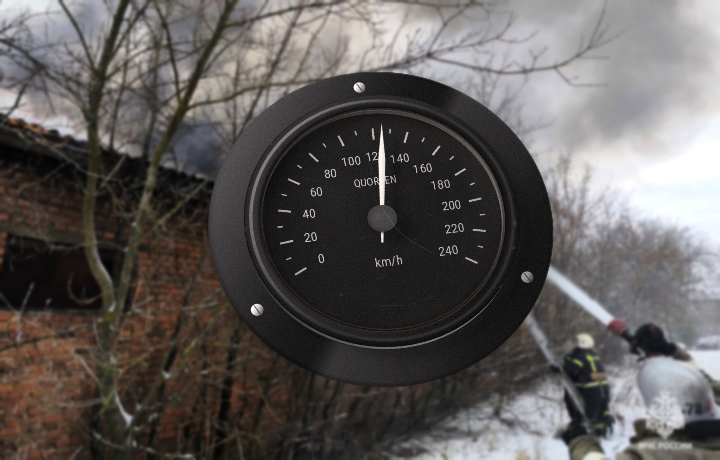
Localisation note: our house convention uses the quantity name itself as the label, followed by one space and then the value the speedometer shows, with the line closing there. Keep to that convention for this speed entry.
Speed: 125 km/h
